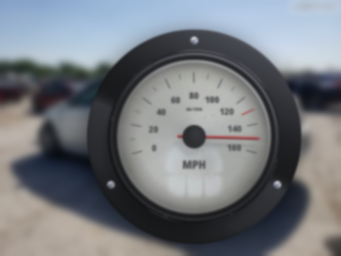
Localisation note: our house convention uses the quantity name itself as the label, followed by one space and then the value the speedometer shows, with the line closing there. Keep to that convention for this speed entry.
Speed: 150 mph
